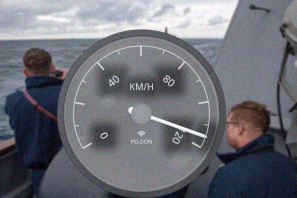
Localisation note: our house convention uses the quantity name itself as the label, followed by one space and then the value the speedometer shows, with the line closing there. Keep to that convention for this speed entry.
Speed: 115 km/h
